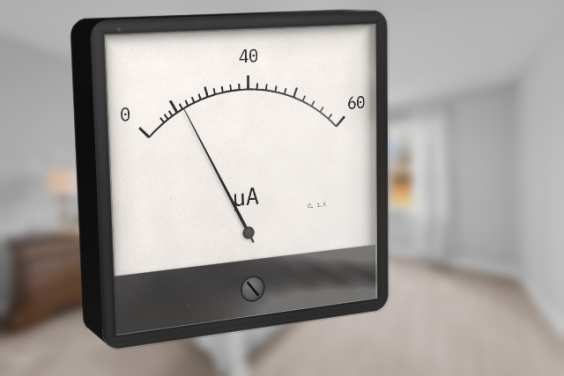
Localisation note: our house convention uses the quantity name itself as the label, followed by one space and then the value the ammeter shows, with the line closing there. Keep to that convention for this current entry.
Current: 22 µA
